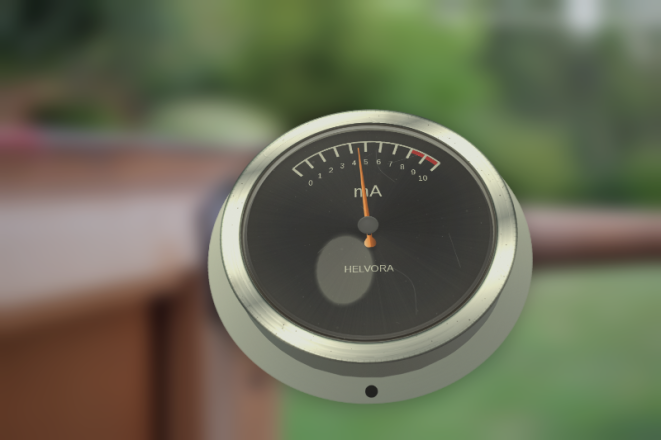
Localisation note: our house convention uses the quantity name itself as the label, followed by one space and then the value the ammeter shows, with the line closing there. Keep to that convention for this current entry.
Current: 4.5 mA
